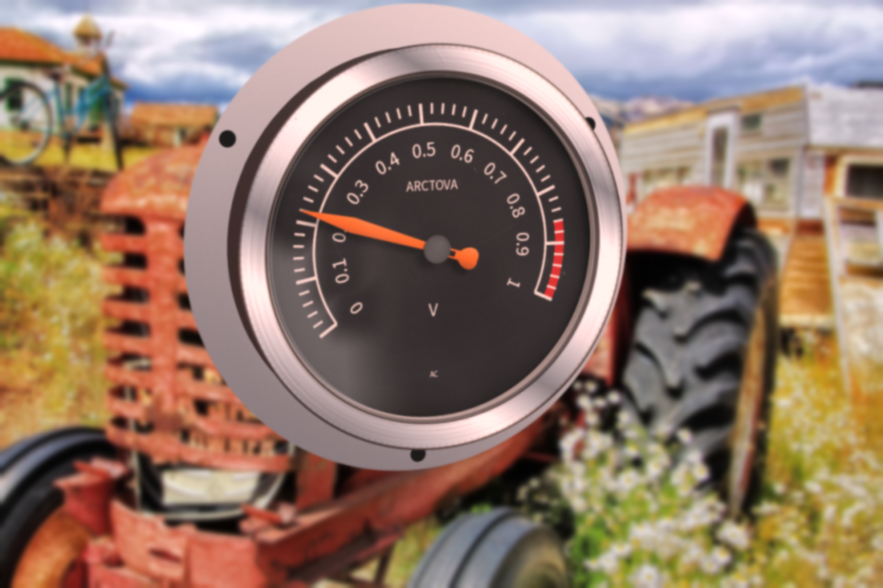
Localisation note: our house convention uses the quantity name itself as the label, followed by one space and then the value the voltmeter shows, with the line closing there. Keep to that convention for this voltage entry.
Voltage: 0.22 V
